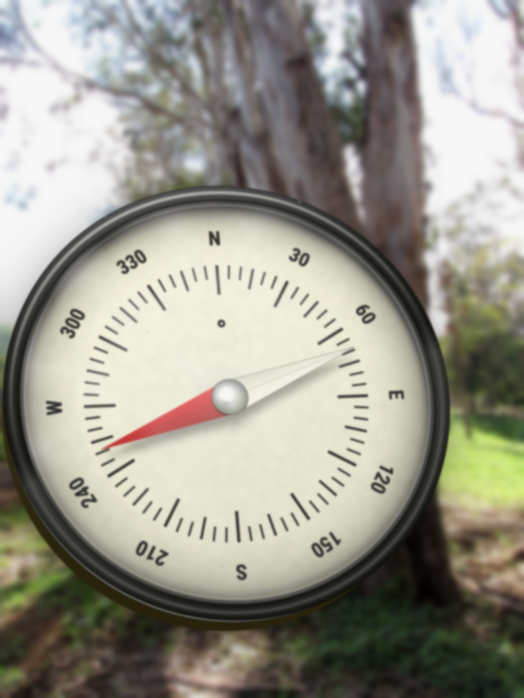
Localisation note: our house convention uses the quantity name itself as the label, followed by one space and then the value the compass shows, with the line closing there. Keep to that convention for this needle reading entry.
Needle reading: 250 °
